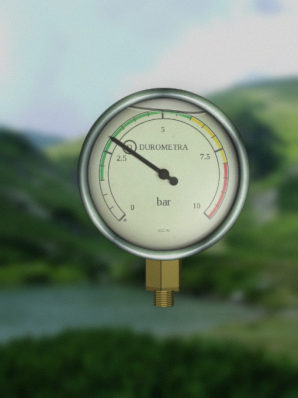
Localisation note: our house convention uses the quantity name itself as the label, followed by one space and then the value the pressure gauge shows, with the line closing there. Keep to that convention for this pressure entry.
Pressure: 3 bar
